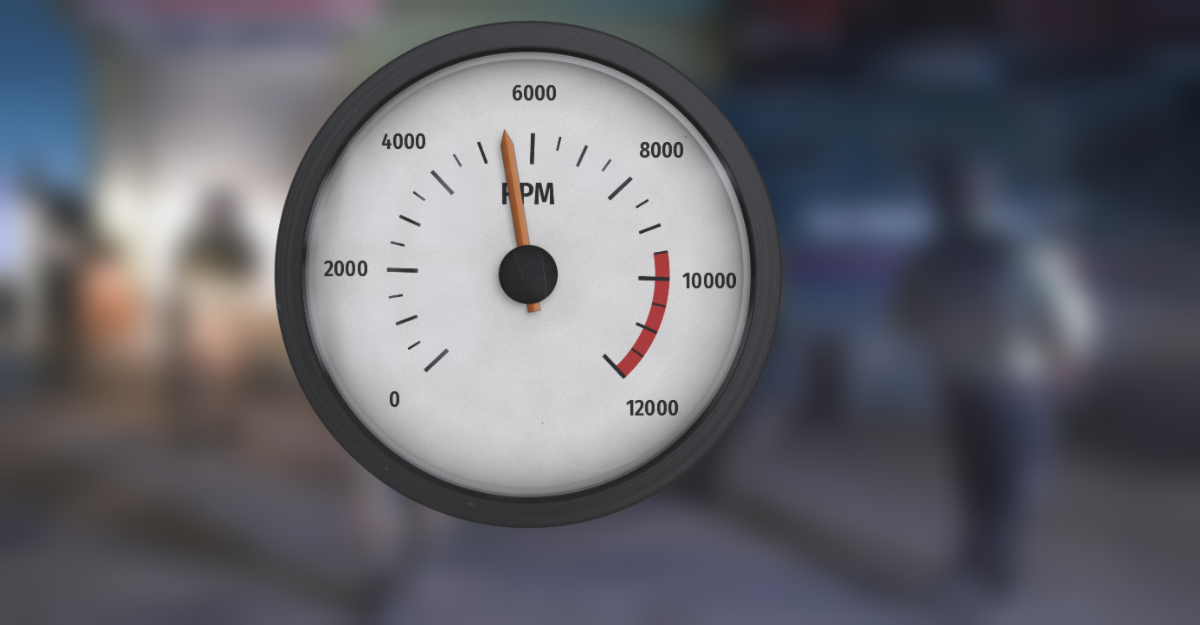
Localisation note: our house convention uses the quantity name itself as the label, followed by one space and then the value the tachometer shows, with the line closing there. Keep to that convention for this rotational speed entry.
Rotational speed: 5500 rpm
